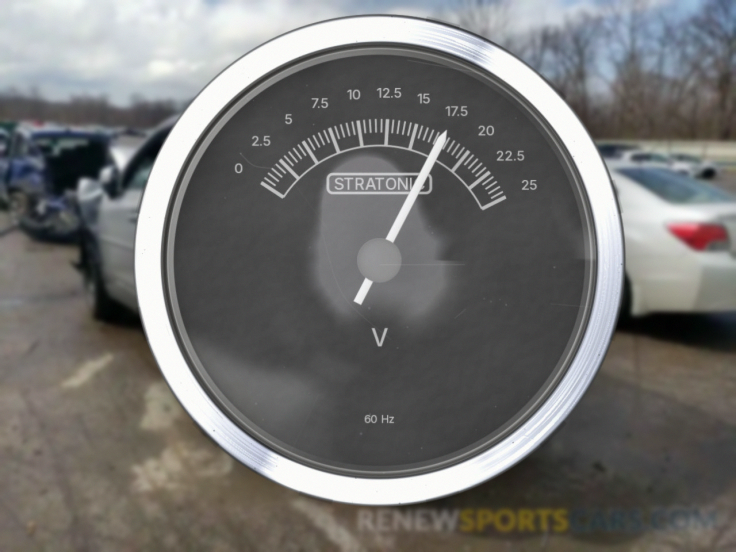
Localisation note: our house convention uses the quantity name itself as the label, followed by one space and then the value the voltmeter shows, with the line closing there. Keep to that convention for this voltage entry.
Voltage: 17.5 V
